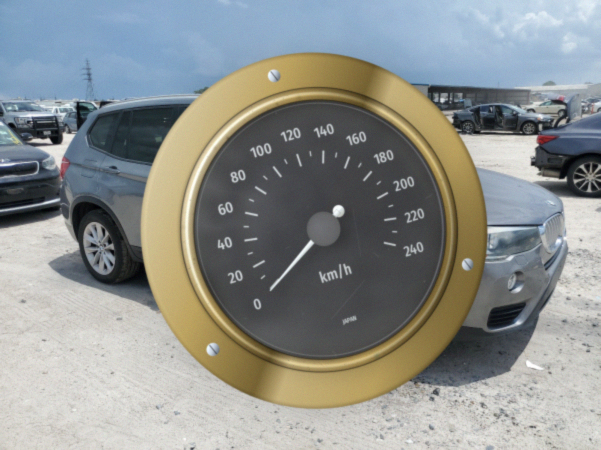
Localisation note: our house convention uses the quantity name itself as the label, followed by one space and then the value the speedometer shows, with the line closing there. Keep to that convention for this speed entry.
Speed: 0 km/h
